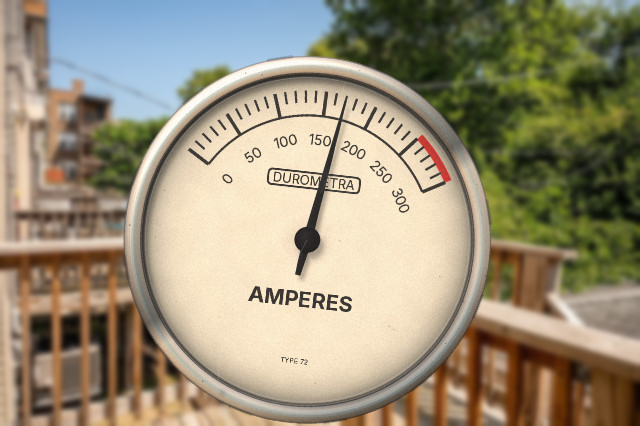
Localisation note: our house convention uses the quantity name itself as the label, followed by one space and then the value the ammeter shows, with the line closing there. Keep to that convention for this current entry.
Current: 170 A
